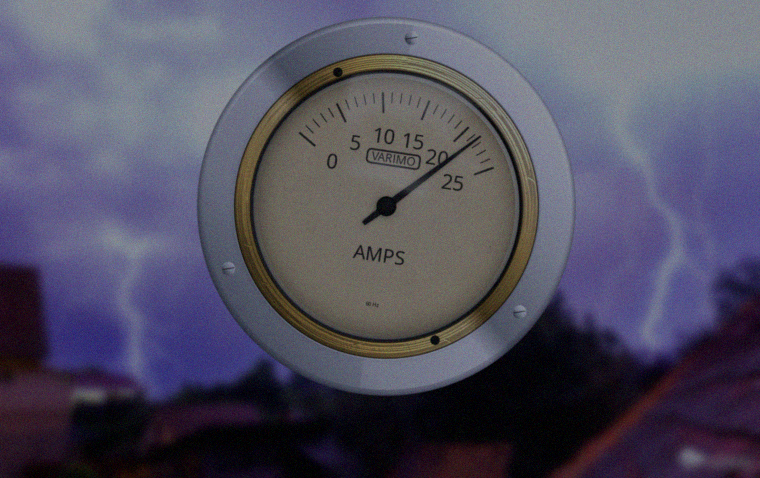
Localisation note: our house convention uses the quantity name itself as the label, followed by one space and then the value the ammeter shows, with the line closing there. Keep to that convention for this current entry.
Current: 21.5 A
